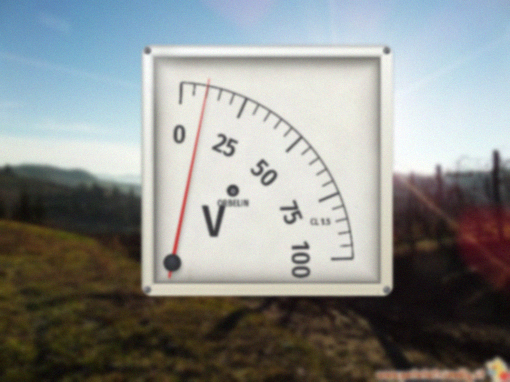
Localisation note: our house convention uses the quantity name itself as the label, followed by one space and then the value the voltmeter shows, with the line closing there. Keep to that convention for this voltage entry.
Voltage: 10 V
